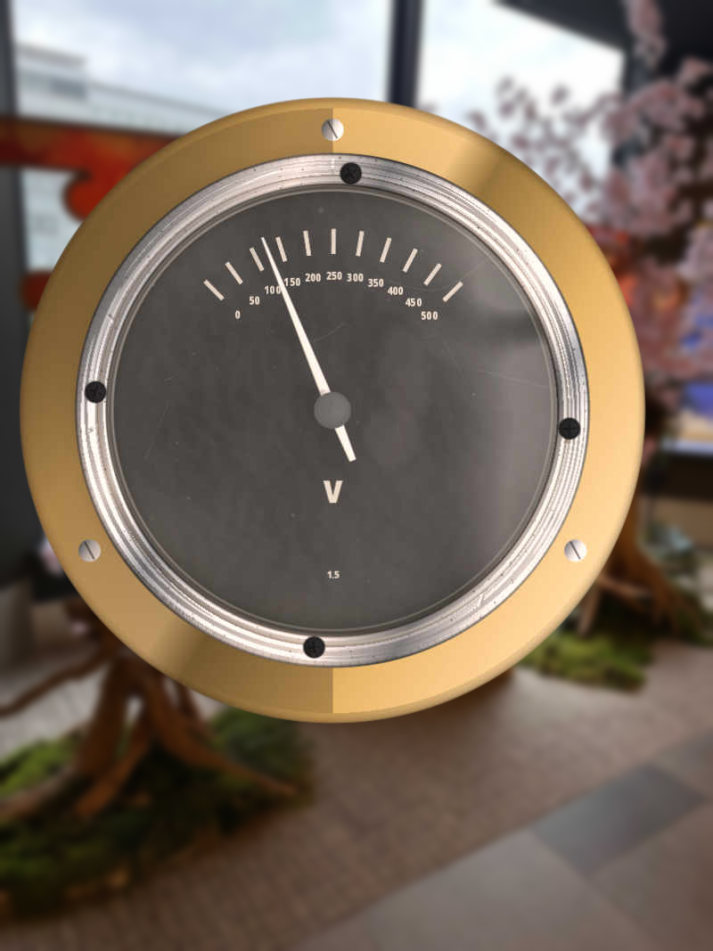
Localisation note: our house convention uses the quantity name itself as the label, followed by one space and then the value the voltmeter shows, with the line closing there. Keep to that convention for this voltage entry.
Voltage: 125 V
